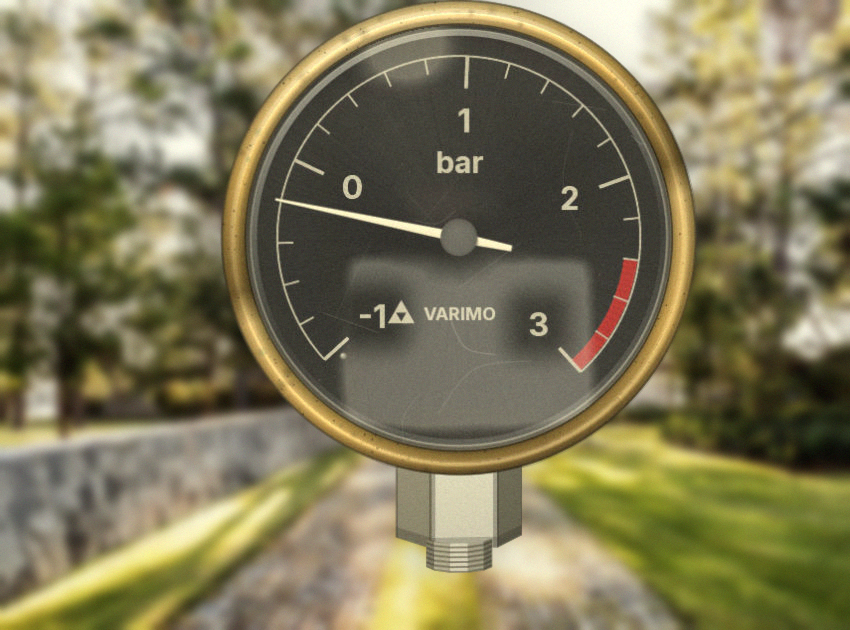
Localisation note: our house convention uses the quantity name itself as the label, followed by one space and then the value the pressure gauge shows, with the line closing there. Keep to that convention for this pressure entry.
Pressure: -0.2 bar
